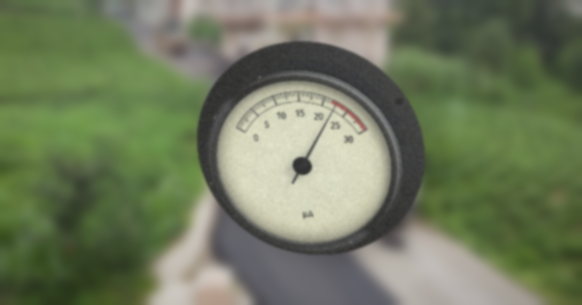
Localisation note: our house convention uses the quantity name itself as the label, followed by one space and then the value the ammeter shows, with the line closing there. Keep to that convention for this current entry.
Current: 22.5 µA
